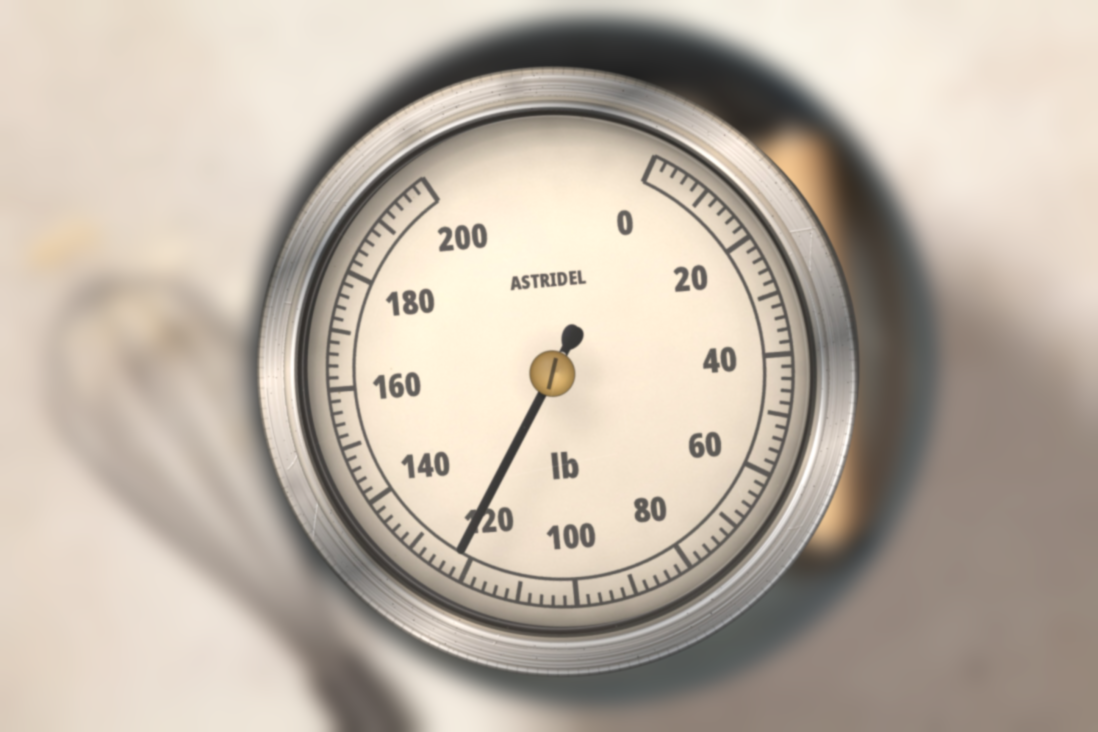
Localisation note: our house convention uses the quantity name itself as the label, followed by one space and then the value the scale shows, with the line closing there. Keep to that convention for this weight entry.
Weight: 122 lb
